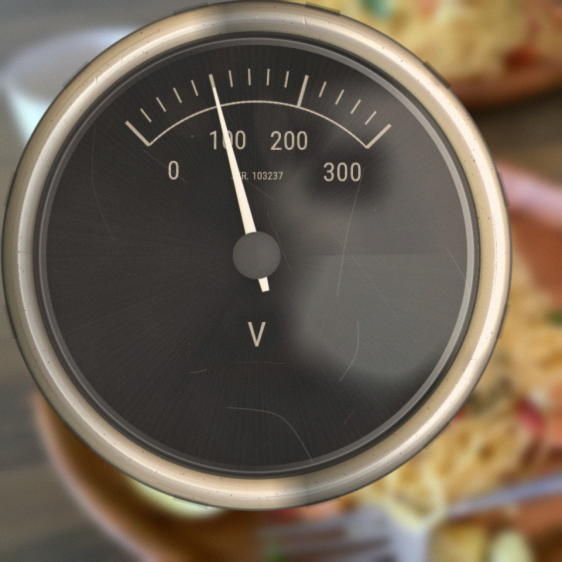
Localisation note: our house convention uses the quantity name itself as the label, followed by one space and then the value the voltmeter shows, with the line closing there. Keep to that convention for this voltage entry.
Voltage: 100 V
